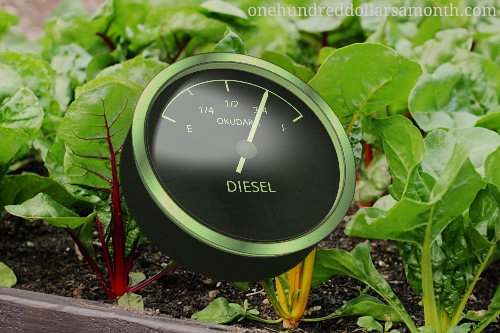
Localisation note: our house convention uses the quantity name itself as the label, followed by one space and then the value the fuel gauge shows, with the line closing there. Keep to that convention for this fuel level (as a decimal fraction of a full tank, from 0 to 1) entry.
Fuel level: 0.75
